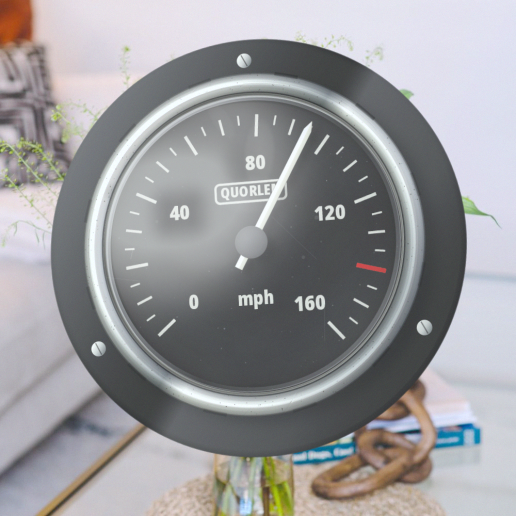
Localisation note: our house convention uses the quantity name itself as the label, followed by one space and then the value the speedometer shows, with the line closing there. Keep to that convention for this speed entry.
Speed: 95 mph
